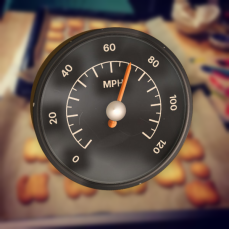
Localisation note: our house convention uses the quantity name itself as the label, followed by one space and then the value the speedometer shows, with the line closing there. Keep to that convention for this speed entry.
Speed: 70 mph
